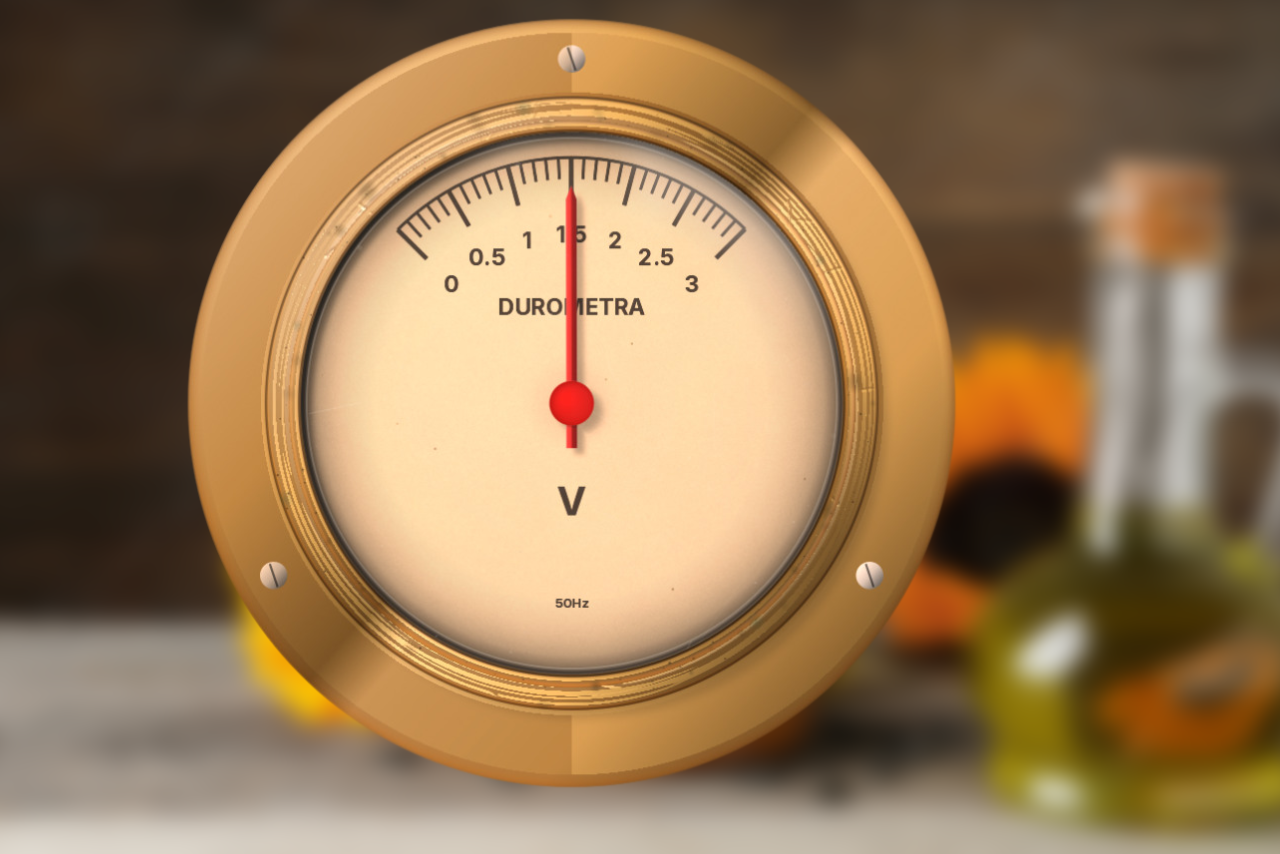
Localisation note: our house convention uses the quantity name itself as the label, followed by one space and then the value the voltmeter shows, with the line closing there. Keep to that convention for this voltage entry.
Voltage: 1.5 V
